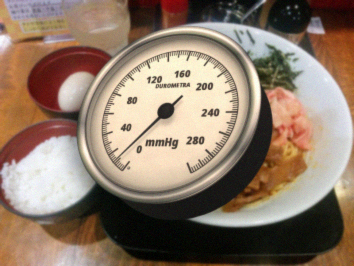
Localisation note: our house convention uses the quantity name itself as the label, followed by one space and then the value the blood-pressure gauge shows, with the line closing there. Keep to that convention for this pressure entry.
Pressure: 10 mmHg
